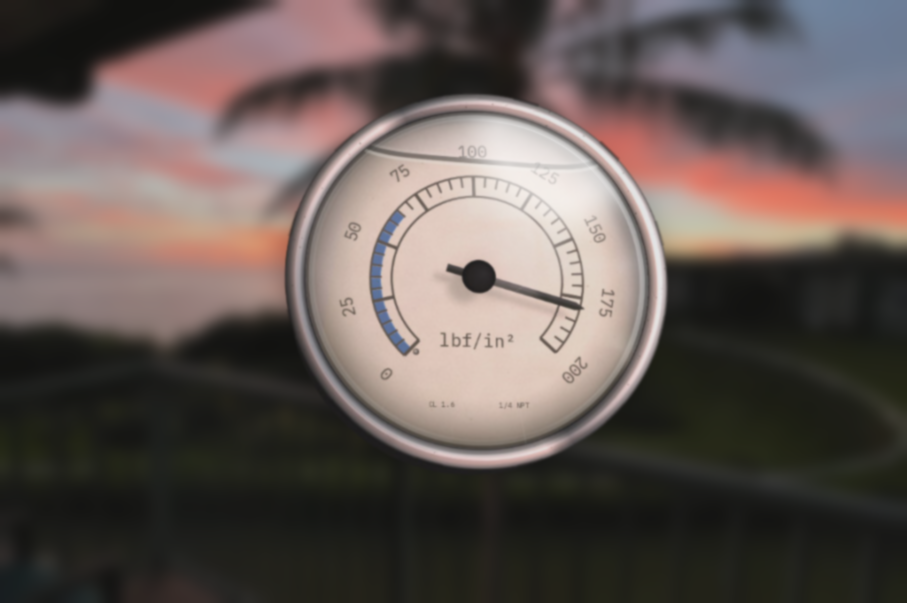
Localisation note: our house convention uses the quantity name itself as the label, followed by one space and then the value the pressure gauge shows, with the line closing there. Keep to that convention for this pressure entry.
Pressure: 180 psi
